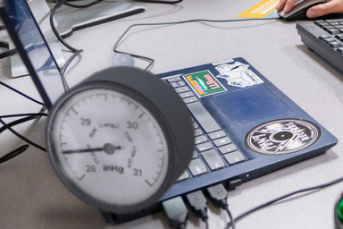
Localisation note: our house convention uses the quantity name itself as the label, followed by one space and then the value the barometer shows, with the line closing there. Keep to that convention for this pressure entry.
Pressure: 28.4 inHg
